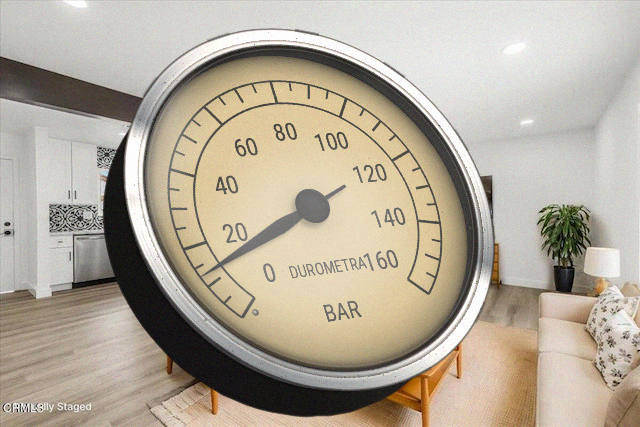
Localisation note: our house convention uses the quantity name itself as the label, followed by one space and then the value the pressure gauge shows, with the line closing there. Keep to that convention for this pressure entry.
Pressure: 12.5 bar
